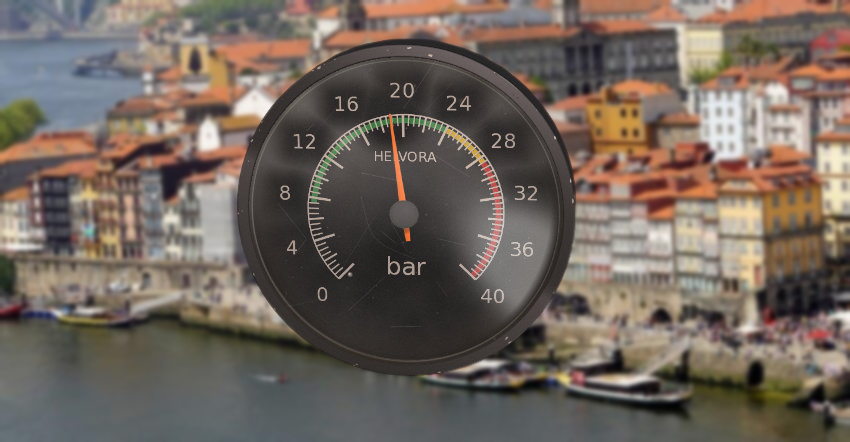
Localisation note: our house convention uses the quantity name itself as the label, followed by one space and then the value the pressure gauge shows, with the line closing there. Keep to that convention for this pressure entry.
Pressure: 19 bar
